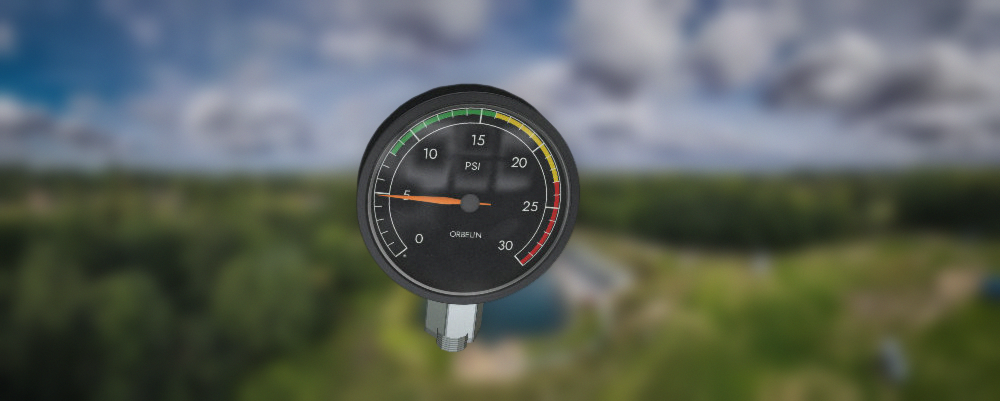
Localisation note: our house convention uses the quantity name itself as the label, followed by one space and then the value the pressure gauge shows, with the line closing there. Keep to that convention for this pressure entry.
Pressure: 5 psi
